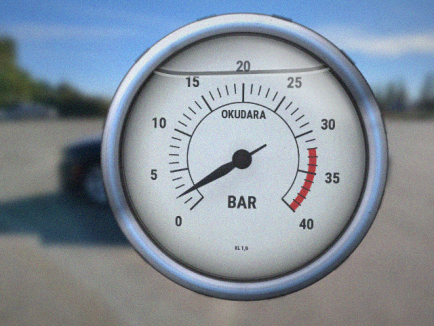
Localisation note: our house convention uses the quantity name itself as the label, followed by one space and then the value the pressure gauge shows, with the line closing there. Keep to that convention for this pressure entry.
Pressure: 2 bar
